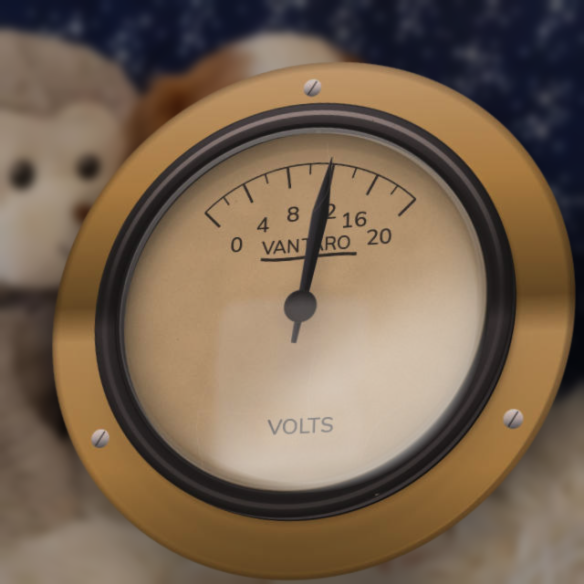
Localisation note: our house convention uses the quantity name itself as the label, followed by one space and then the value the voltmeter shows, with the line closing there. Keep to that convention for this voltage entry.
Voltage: 12 V
